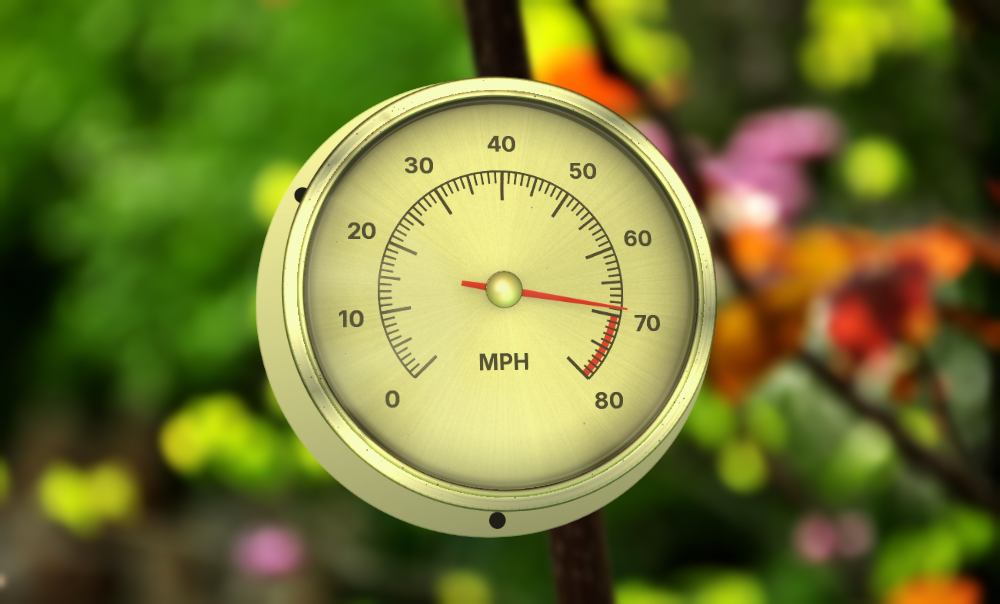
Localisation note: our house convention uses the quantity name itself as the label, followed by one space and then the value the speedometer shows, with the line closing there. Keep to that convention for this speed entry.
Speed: 69 mph
